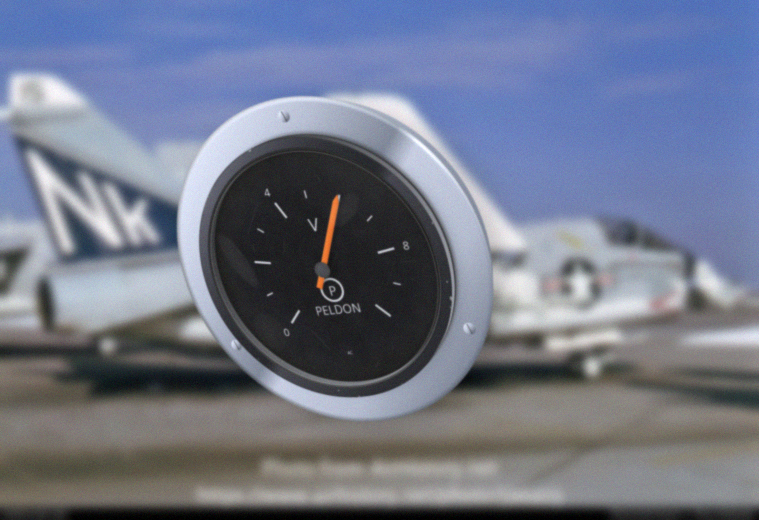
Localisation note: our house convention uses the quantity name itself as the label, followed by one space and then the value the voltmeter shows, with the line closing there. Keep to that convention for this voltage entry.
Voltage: 6 V
